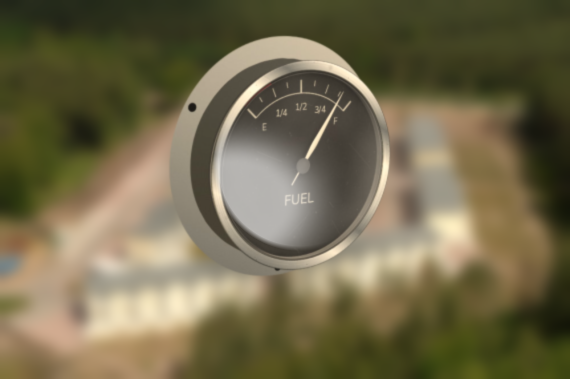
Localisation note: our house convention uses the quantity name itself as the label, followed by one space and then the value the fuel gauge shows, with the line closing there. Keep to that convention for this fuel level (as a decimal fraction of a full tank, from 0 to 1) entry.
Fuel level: 0.875
